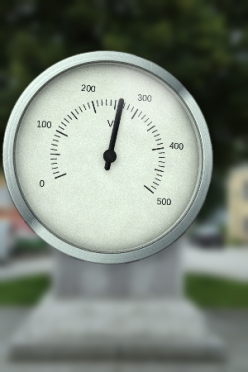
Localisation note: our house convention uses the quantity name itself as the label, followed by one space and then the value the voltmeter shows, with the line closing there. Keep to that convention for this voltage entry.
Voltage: 260 V
